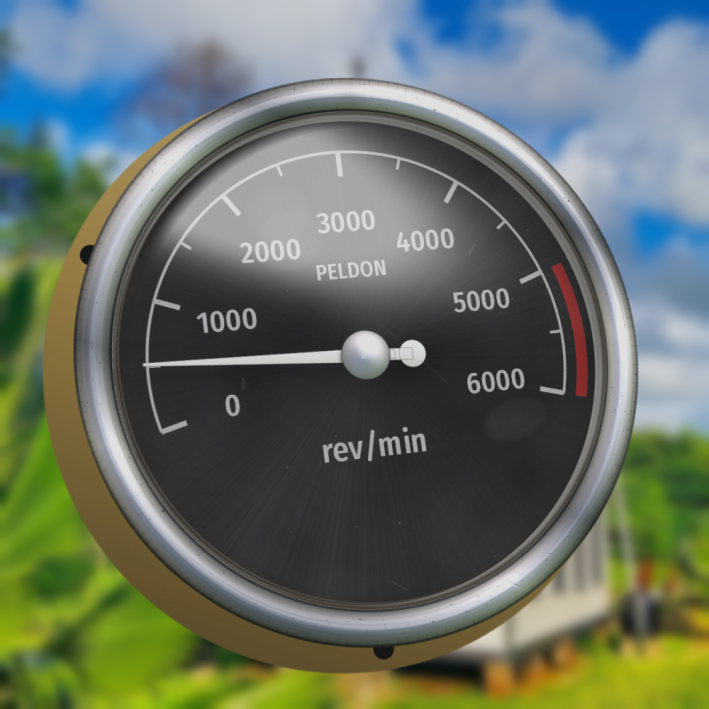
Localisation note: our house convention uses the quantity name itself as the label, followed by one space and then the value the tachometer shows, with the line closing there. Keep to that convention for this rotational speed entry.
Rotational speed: 500 rpm
